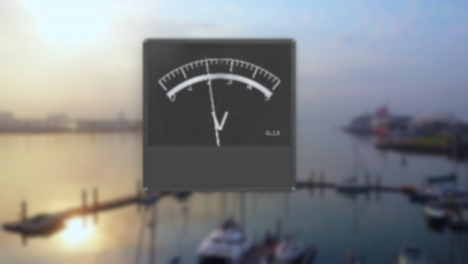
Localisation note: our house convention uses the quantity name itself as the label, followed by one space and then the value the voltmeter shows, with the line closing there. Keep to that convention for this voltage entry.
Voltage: 2 V
